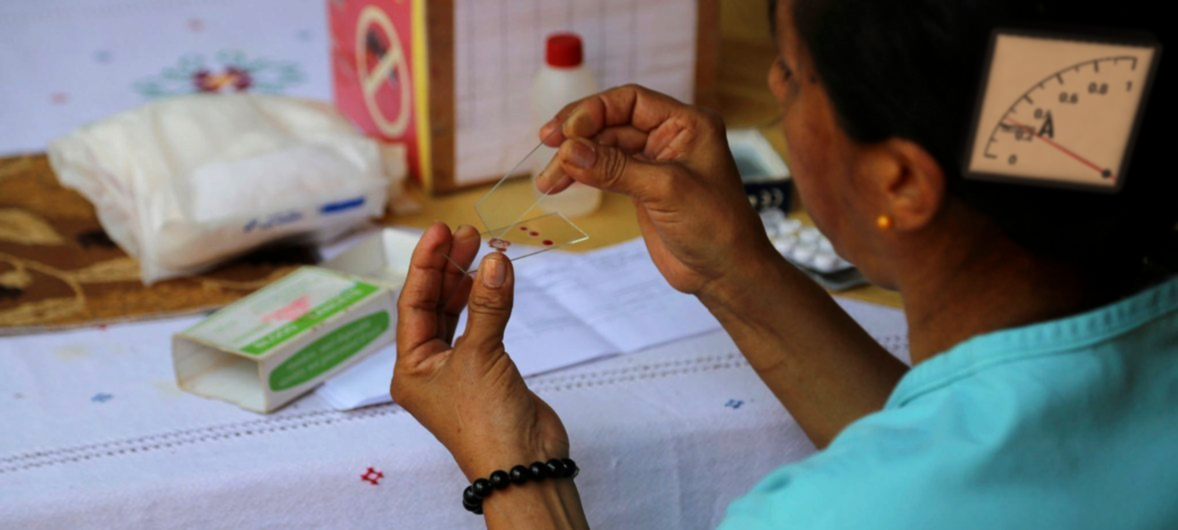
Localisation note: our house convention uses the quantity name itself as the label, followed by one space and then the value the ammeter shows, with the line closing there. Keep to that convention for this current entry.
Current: 0.25 A
